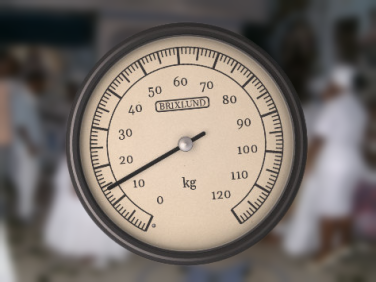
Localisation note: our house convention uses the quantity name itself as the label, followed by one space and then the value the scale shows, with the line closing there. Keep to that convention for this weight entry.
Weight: 14 kg
